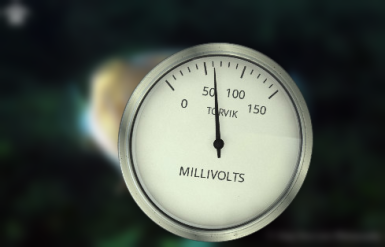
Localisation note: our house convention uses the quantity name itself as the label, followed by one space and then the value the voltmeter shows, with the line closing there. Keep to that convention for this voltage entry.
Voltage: 60 mV
